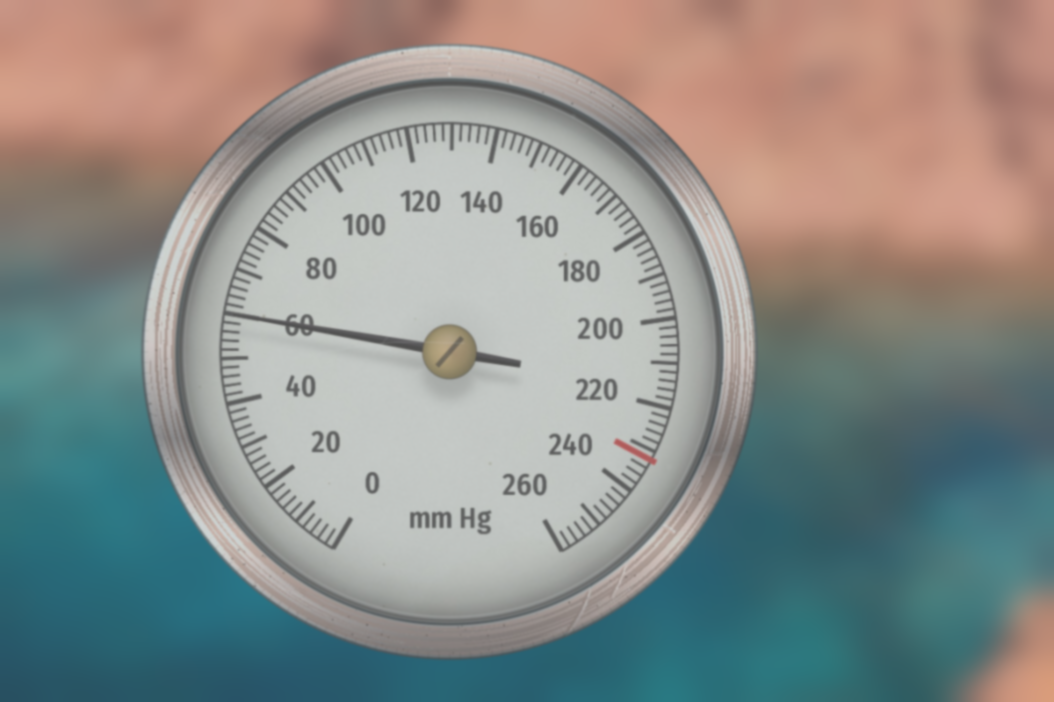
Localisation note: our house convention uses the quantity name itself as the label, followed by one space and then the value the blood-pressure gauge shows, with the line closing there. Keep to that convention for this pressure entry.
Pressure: 60 mmHg
